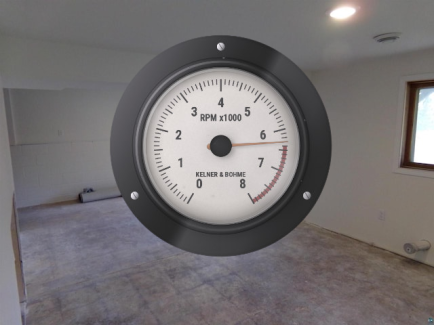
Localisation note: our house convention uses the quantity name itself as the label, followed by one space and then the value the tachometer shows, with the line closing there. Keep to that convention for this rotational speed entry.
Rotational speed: 6300 rpm
